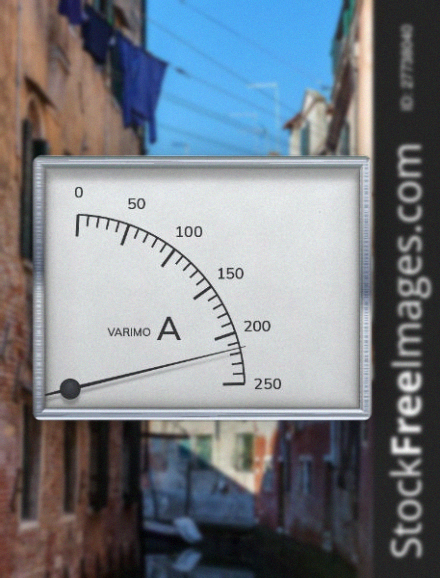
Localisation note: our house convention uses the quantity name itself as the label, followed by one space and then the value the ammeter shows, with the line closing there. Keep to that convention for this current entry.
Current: 215 A
